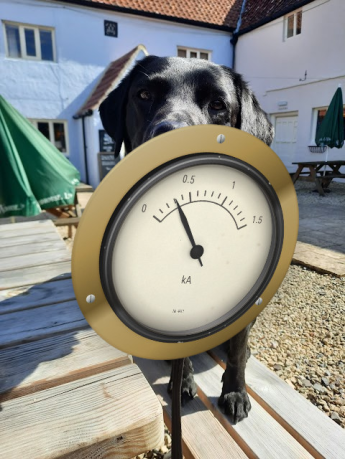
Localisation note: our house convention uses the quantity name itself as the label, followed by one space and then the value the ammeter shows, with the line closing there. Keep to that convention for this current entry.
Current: 0.3 kA
